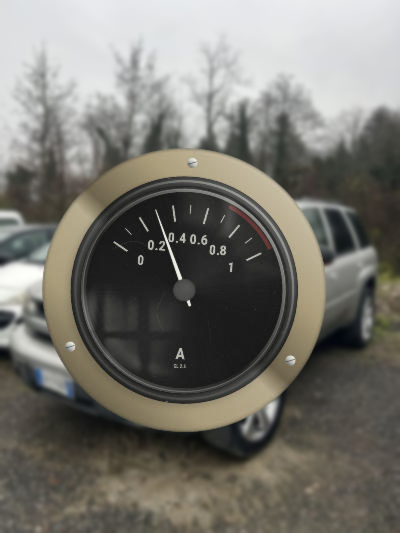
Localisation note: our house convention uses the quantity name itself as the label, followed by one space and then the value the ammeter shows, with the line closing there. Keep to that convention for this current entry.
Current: 0.3 A
